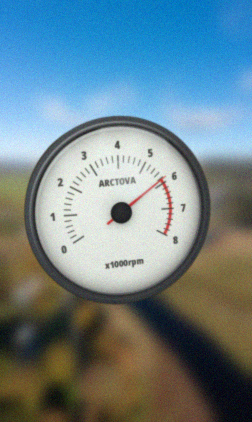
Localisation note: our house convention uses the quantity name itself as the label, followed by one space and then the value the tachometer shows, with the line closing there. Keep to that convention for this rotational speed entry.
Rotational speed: 5800 rpm
